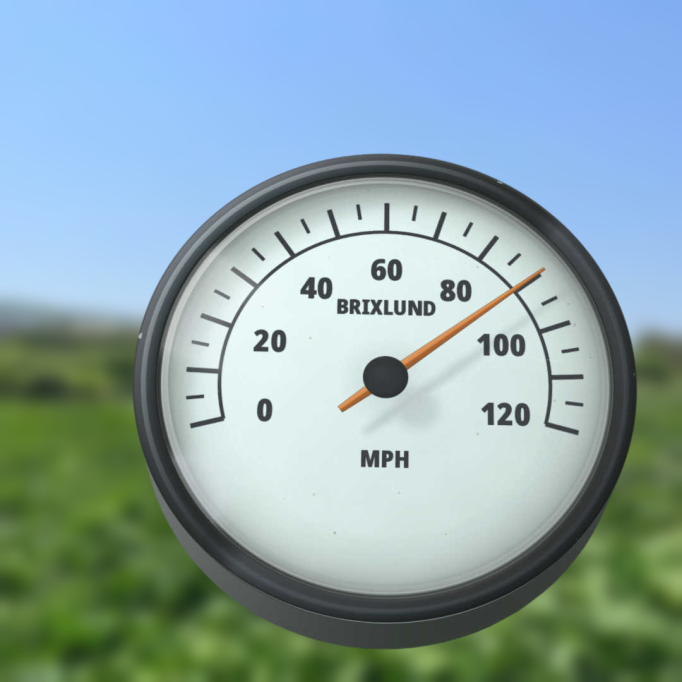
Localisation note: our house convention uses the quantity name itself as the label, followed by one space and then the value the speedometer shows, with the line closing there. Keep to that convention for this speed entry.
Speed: 90 mph
